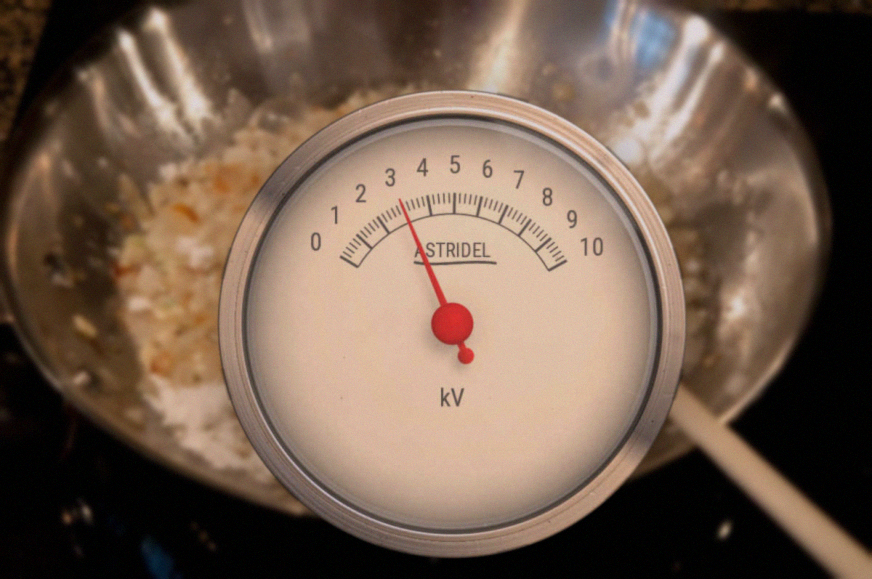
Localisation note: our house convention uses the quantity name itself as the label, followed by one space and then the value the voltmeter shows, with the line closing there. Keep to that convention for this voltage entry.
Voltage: 3 kV
